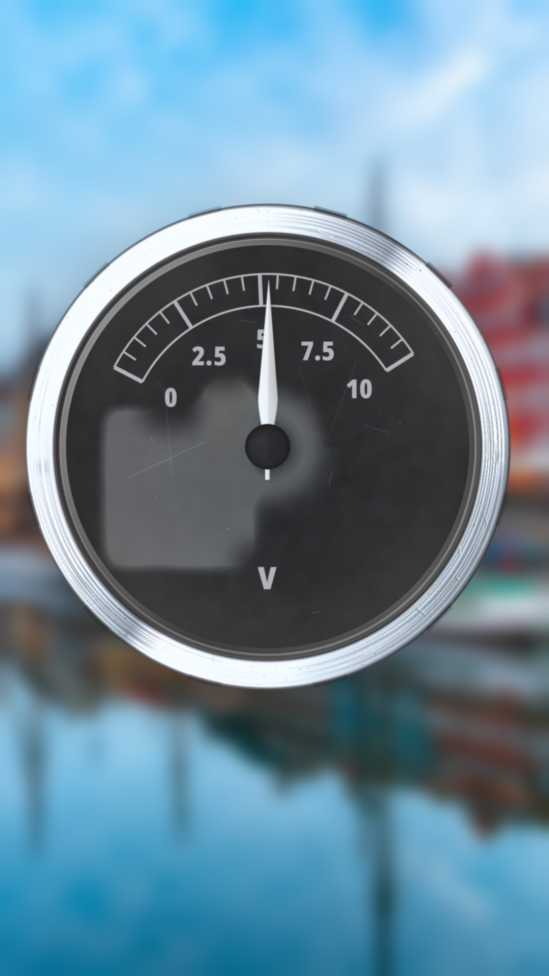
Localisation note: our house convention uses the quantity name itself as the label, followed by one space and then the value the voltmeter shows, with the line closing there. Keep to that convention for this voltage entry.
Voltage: 5.25 V
